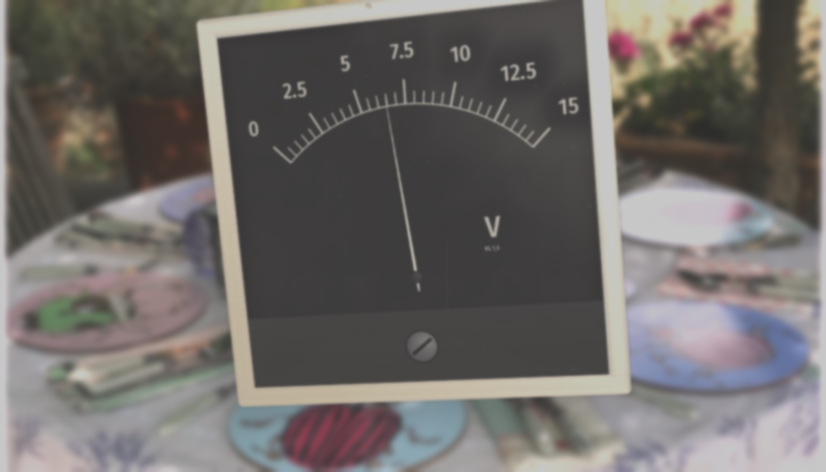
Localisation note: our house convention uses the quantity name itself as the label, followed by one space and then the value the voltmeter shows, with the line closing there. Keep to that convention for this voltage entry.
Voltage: 6.5 V
